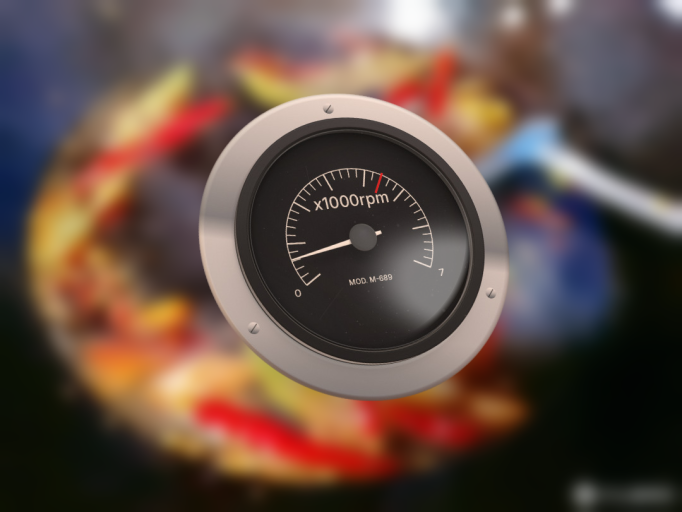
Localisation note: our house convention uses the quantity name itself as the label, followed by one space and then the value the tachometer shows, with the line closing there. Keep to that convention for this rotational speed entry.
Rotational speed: 600 rpm
